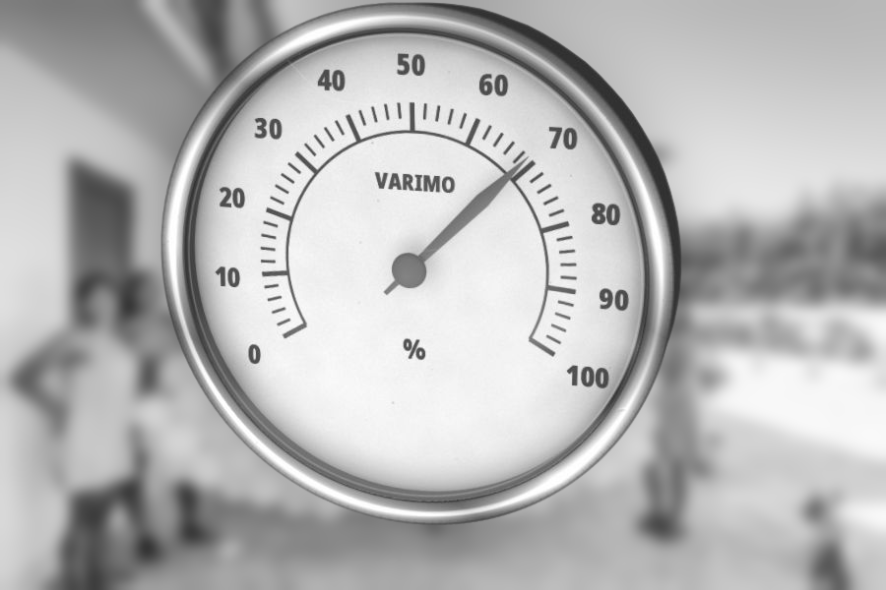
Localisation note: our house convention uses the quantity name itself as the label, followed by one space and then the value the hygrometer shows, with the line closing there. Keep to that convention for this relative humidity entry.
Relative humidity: 69 %
